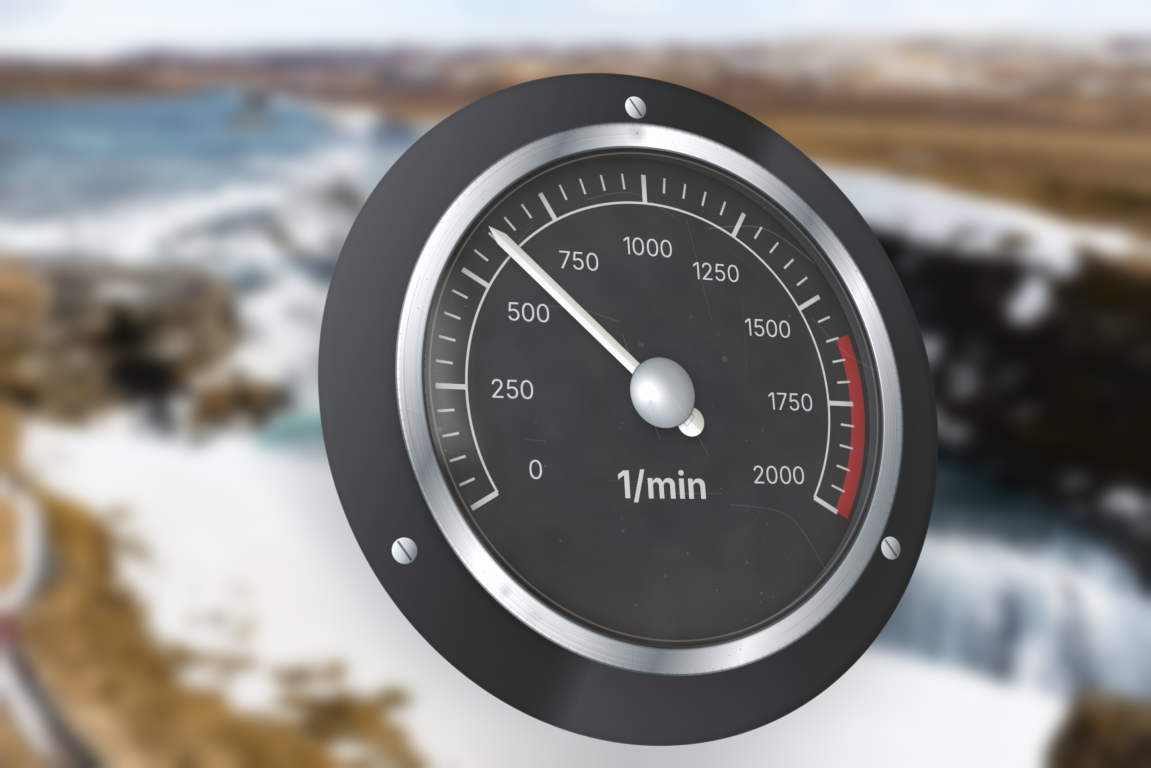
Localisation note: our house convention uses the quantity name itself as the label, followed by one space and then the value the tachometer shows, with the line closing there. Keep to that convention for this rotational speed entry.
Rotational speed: 600 rpm
